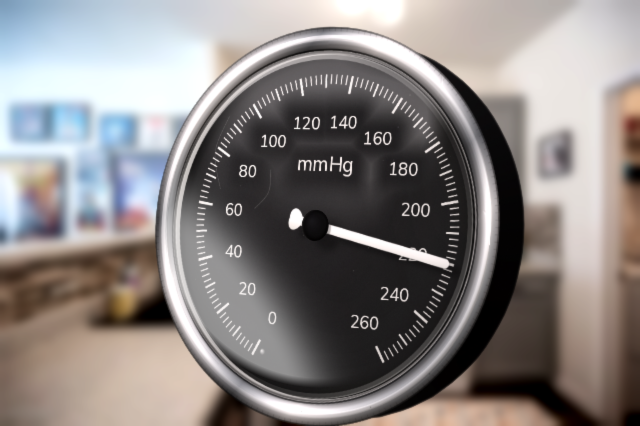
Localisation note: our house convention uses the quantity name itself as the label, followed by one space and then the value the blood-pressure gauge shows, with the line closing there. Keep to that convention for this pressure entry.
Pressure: 220 mmHg
